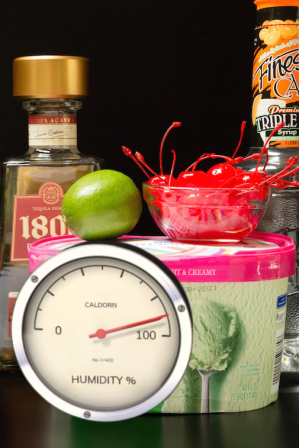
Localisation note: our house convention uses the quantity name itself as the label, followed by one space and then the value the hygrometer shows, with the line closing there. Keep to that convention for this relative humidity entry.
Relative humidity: 90 %
